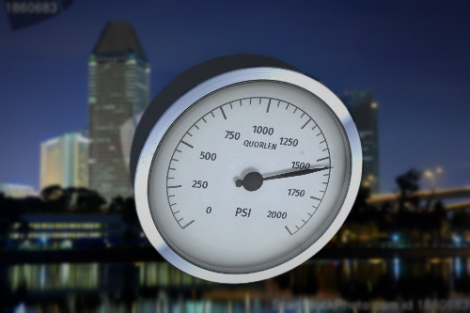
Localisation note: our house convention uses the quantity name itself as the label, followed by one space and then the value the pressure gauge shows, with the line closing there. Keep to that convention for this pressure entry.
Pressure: 1550 psi
